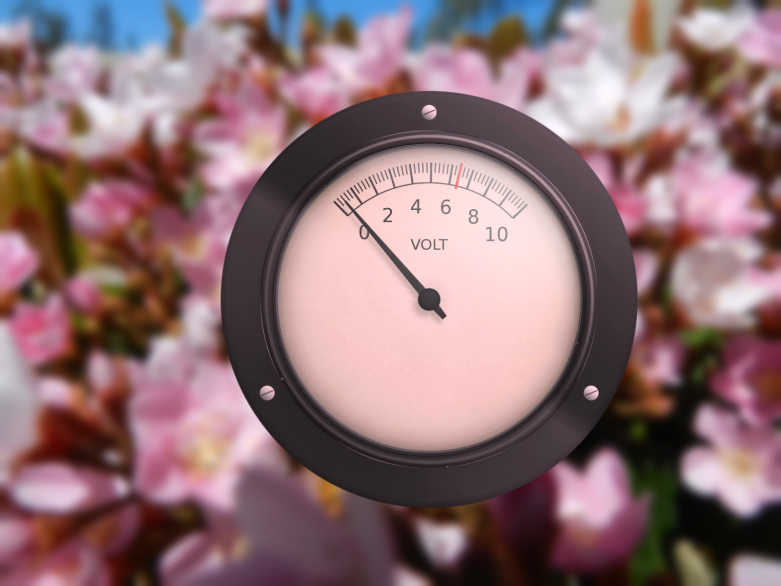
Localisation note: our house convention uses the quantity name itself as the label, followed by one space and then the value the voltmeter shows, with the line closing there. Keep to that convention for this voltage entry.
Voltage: 0.4 V
